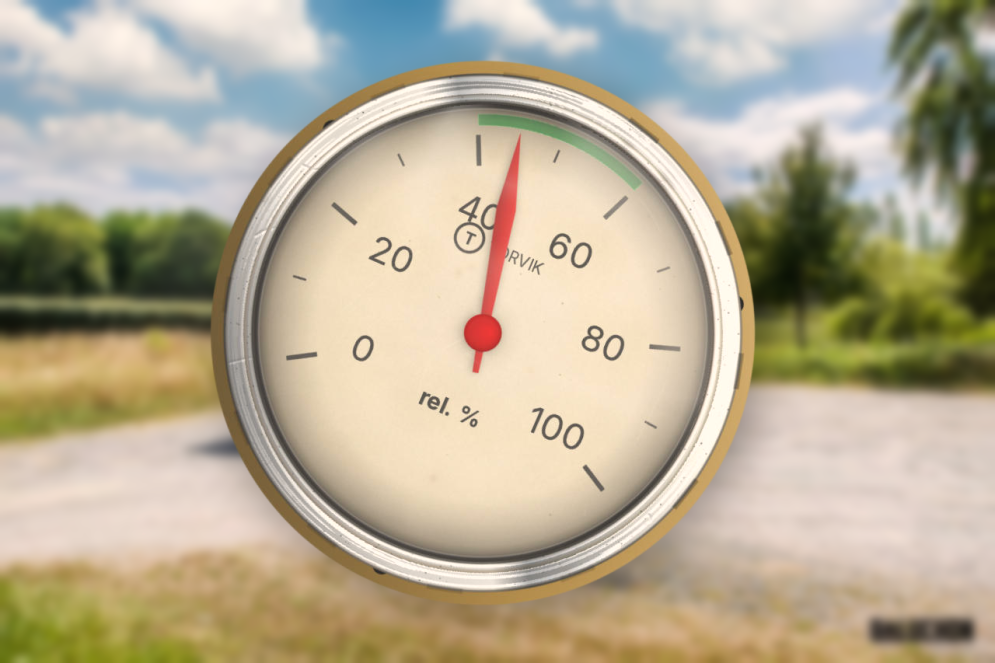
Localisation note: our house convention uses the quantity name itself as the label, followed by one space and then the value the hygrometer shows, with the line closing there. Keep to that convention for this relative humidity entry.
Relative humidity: 45 %
